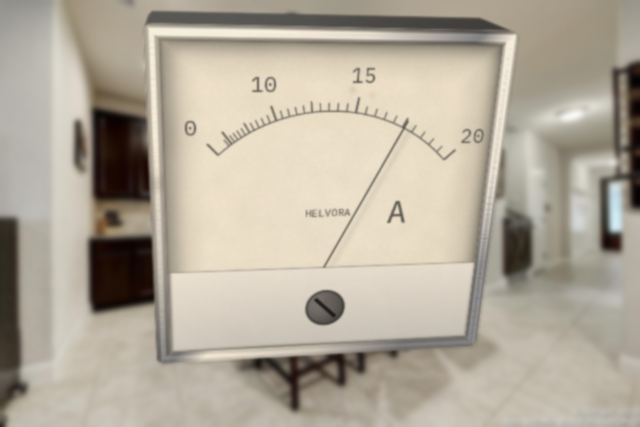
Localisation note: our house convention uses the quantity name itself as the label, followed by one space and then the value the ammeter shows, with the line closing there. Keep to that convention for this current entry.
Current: 17.5 A
